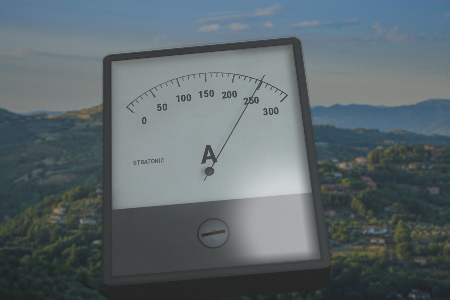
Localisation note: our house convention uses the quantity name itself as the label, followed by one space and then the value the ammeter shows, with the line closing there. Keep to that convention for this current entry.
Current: 250 A
